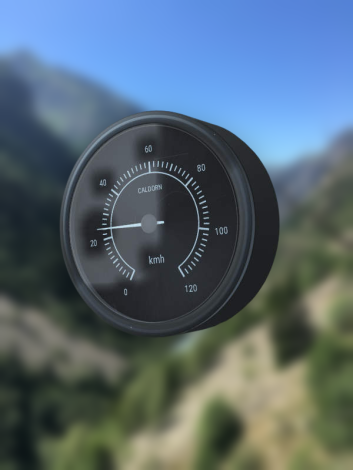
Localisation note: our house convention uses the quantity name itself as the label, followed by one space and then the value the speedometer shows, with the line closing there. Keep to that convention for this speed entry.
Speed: 24 km/h
